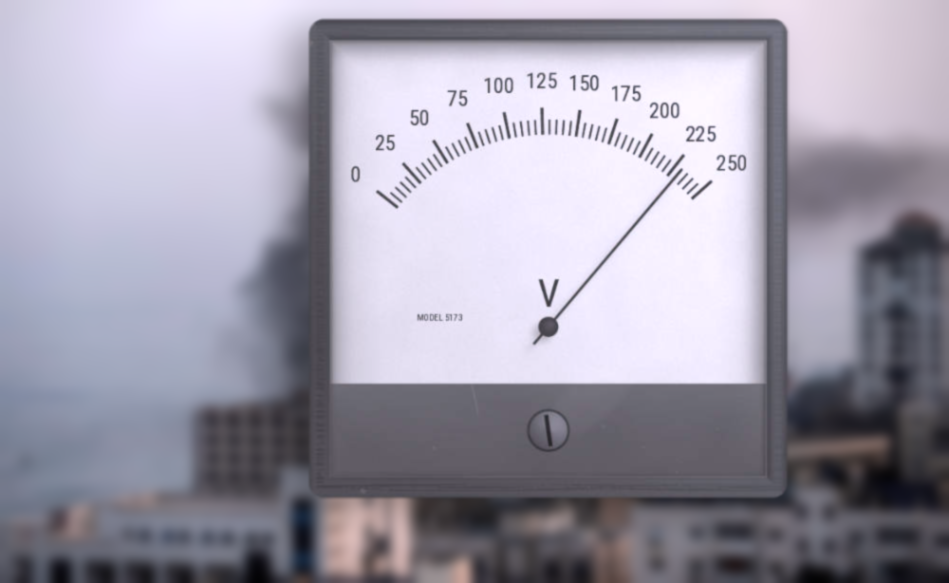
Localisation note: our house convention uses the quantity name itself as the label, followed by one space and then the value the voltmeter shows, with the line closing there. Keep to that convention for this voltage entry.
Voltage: 230 V
